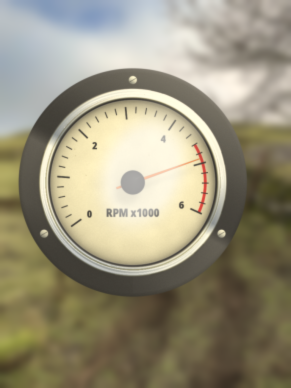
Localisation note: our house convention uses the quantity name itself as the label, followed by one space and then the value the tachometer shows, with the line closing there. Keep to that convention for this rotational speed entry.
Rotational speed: 4900 rpm
